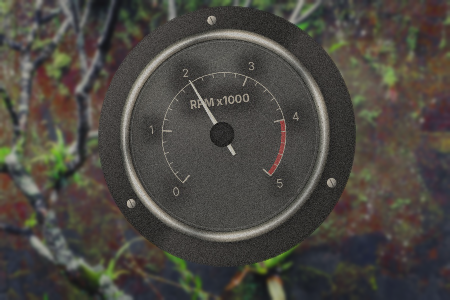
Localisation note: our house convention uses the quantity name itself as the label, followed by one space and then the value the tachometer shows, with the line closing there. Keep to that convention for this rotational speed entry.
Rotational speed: 2000 rpm
